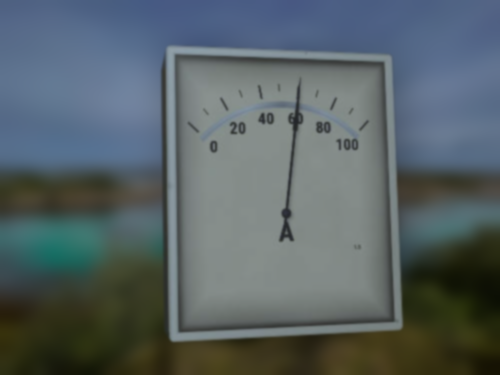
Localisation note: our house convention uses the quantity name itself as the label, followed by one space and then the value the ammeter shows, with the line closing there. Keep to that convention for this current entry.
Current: 60 A
